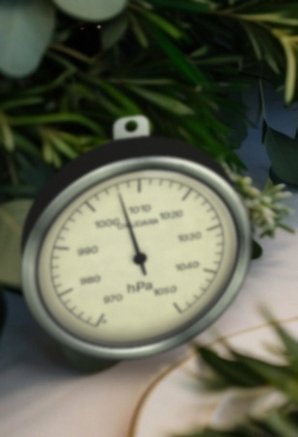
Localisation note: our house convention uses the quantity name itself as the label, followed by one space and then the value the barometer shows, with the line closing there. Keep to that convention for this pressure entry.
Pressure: 1006 hPa
